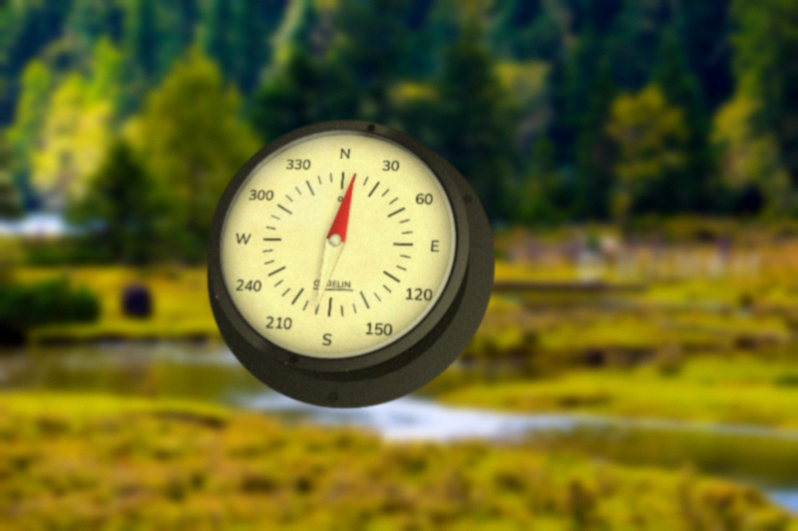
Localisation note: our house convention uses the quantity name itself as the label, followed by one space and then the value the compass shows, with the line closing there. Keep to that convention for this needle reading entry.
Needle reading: 10 °
